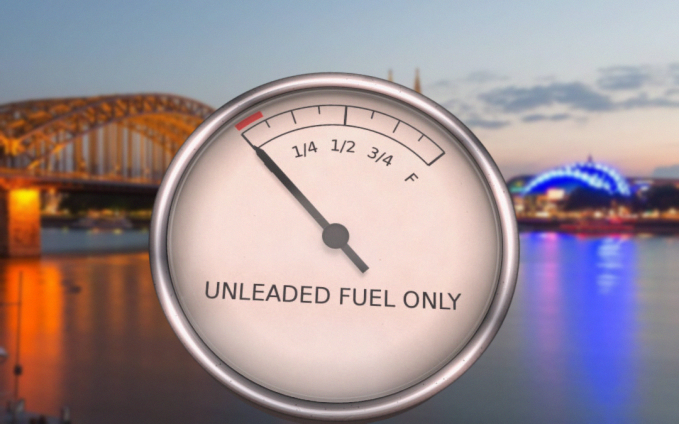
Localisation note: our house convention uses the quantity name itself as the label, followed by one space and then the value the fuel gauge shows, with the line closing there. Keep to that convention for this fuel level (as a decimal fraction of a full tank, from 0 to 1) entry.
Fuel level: 0
